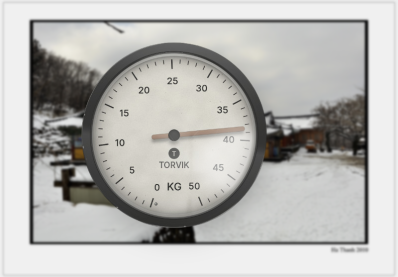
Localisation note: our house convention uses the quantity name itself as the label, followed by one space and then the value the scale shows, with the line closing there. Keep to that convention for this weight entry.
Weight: 38.5 kg
